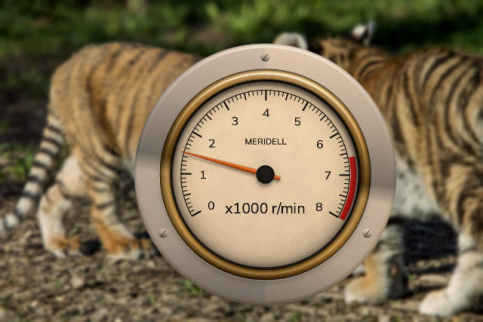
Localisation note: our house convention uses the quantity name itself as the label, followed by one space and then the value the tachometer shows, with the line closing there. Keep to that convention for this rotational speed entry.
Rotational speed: 1500 rpm
